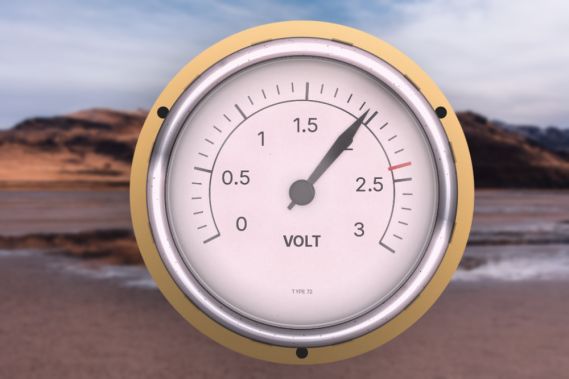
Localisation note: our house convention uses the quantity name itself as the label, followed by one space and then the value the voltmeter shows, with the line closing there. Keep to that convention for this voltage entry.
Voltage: 1.95 V
